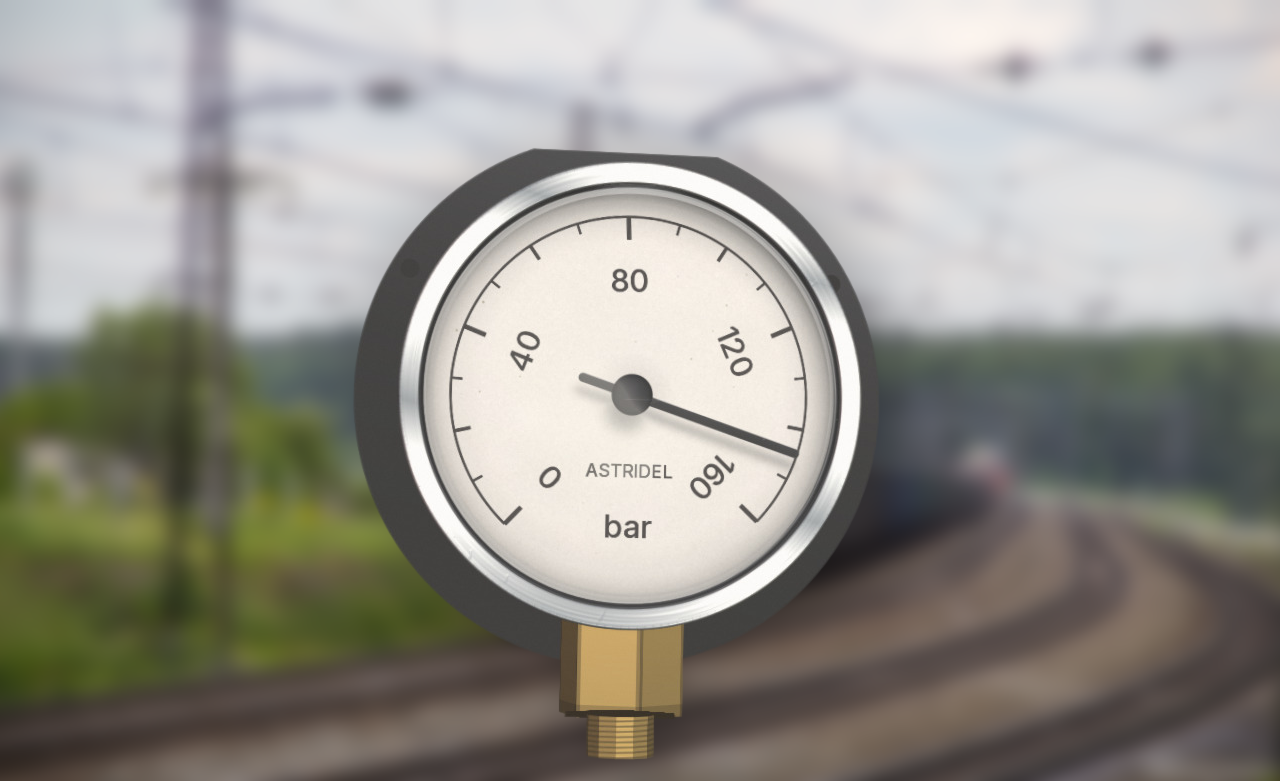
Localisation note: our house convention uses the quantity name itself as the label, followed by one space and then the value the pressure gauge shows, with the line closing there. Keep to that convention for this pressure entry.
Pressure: 145 bar
